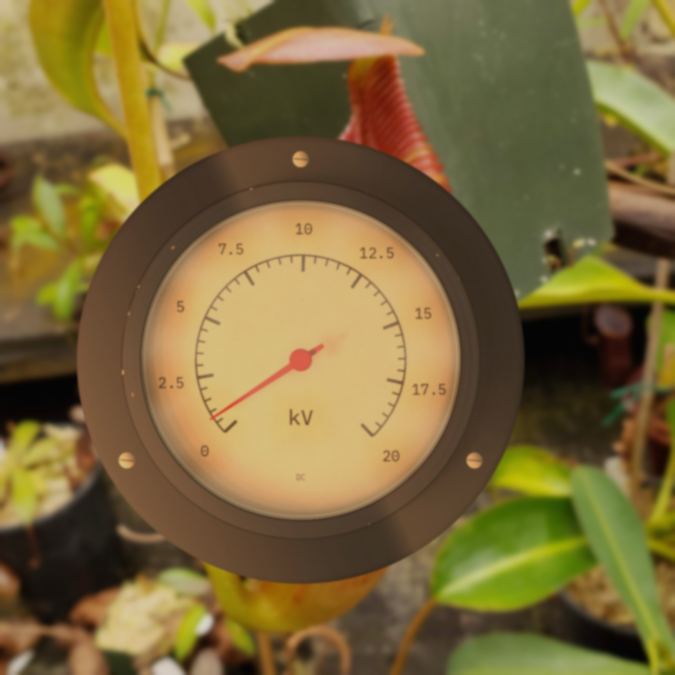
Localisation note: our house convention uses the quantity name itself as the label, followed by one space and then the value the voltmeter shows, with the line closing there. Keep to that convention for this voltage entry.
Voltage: 0.75 kV
